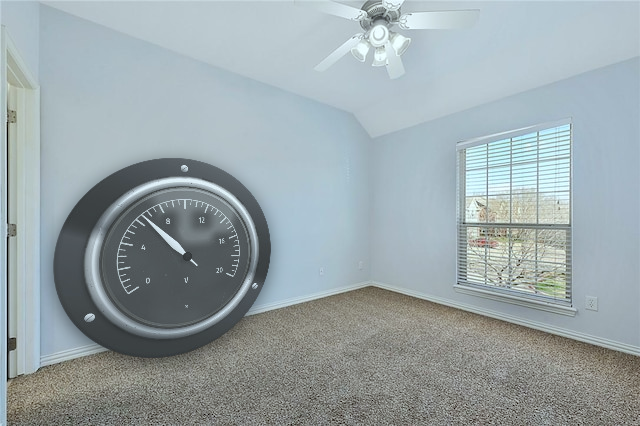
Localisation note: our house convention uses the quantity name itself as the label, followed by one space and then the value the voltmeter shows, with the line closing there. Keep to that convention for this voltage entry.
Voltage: 6.5 V
